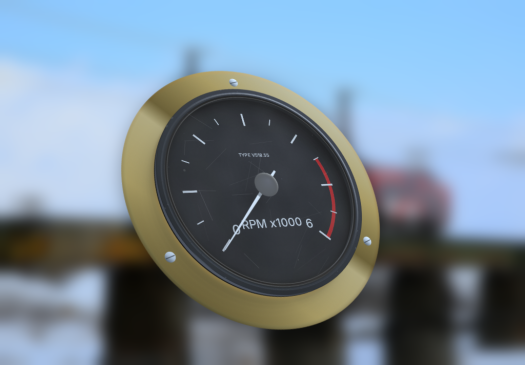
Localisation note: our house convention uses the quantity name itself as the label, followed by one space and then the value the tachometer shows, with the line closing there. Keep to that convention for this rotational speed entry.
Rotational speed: 0 rpm
